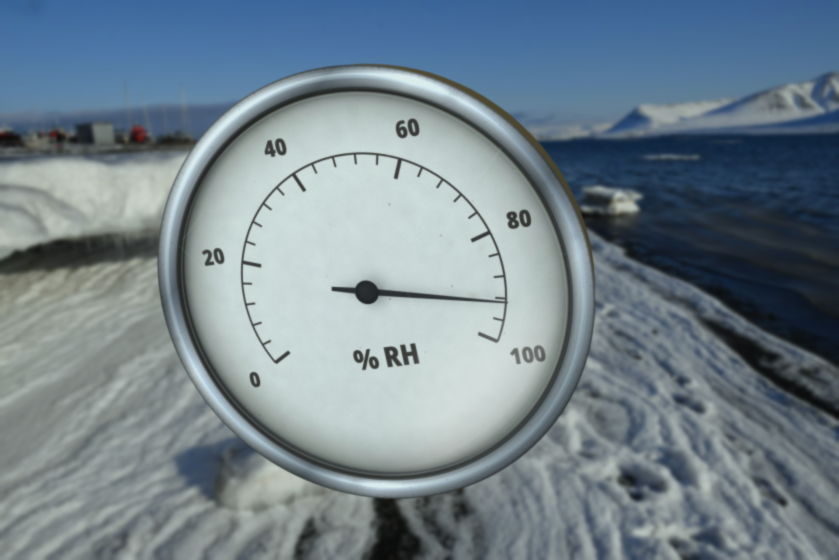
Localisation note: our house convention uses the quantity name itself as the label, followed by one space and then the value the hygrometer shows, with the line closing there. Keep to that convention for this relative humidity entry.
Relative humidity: 92 %
